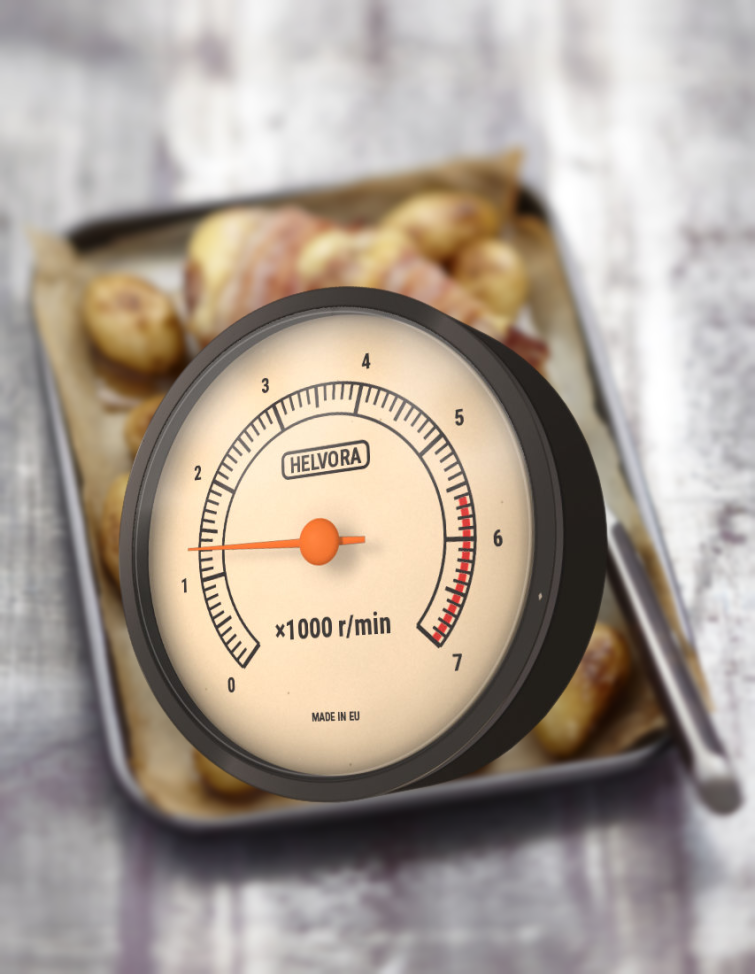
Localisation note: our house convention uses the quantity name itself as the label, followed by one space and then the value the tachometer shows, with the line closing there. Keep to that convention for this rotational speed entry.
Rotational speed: 1300 rpm
